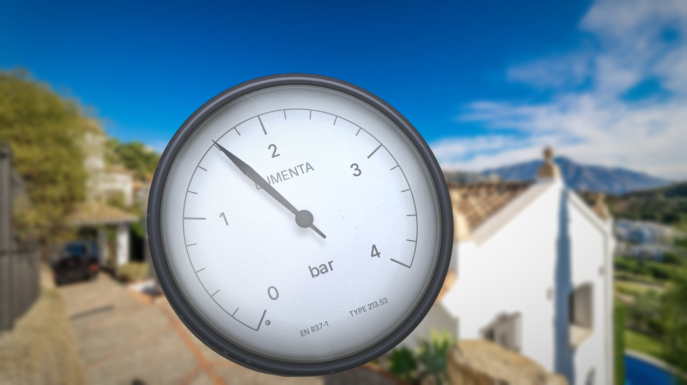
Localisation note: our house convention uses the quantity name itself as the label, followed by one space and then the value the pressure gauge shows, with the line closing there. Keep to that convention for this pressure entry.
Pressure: 1.6 bar
